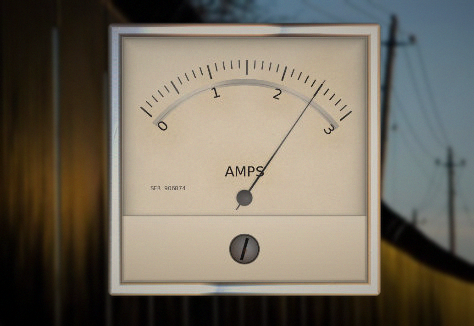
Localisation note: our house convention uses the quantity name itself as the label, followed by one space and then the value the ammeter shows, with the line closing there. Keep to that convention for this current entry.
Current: 2.5 A
